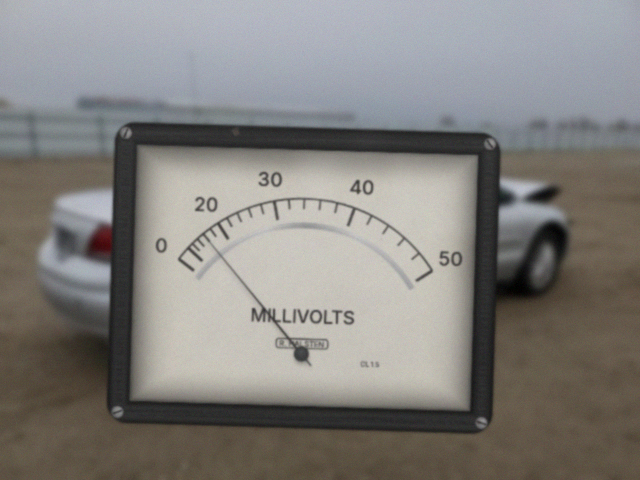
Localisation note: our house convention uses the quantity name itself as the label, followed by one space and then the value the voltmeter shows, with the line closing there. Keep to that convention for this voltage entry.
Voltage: 16 mV
